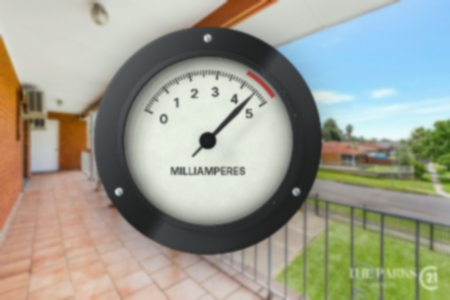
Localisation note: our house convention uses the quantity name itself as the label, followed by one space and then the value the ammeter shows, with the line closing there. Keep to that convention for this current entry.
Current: 4.5 mA
